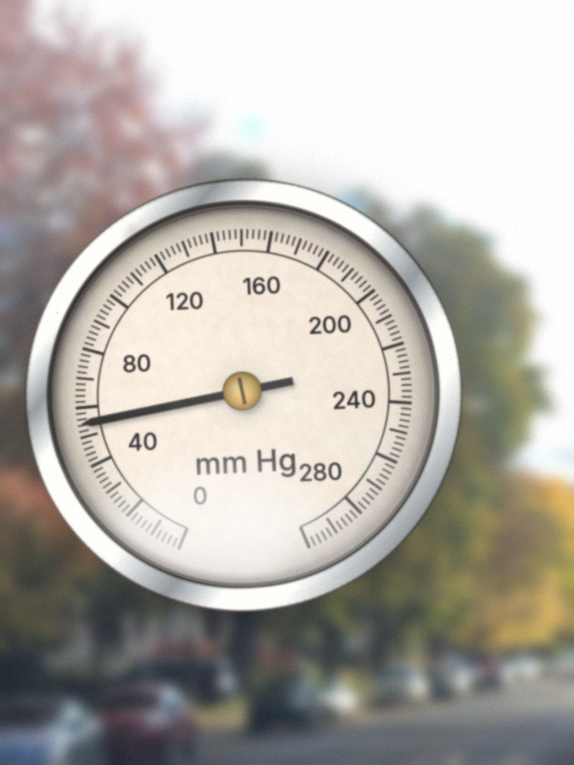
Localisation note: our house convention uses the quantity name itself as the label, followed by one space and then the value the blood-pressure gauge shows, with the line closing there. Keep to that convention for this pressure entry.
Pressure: 54 mmHg
